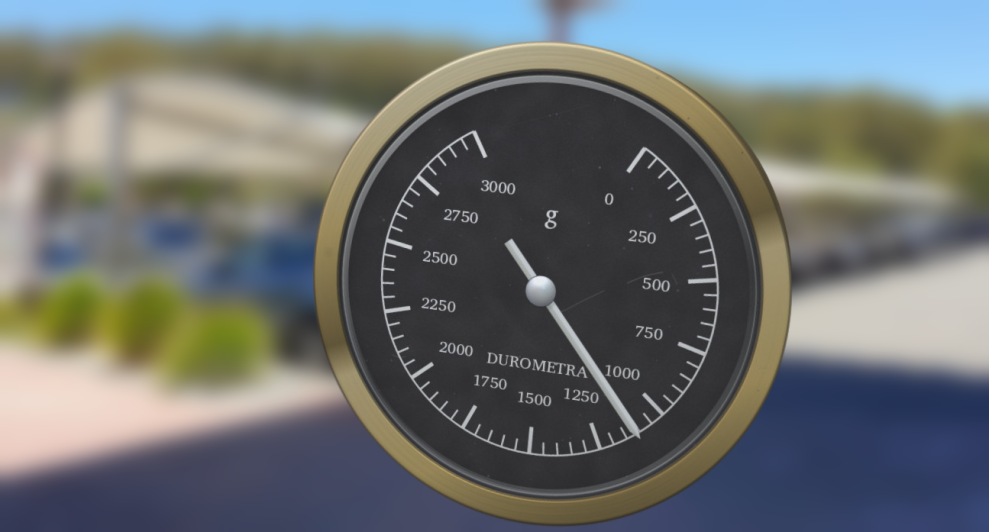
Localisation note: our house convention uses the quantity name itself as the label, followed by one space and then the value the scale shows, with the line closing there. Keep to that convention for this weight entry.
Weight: 1100 g
